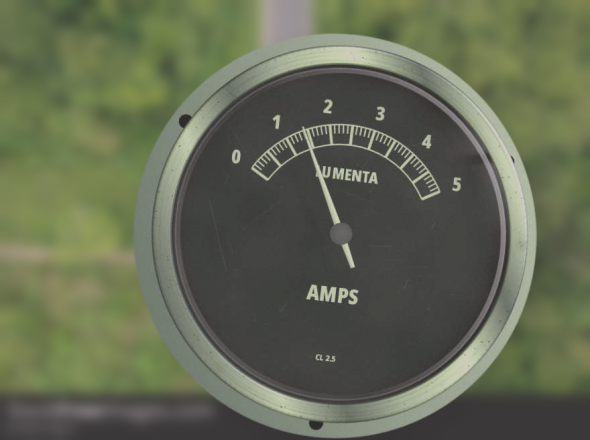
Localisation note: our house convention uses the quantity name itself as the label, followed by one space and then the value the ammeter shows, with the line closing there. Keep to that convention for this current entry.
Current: 1.4 A
